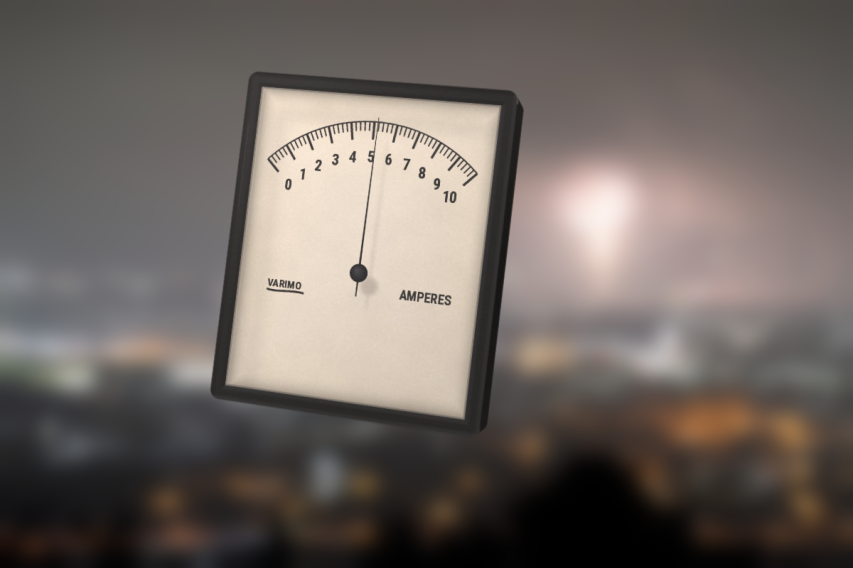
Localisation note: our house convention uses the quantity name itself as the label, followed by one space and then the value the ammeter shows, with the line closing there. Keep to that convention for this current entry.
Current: 5.2 A
